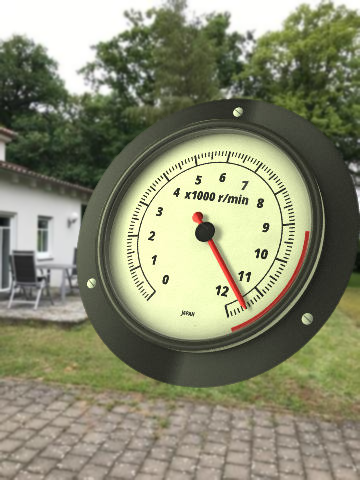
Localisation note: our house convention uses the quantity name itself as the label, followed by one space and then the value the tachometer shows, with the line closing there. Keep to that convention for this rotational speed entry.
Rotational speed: 11500 rpm
